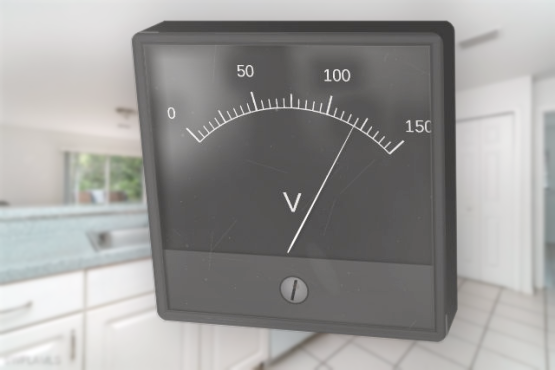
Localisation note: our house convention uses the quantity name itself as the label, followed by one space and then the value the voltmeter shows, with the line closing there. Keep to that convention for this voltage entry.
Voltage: 120 V
